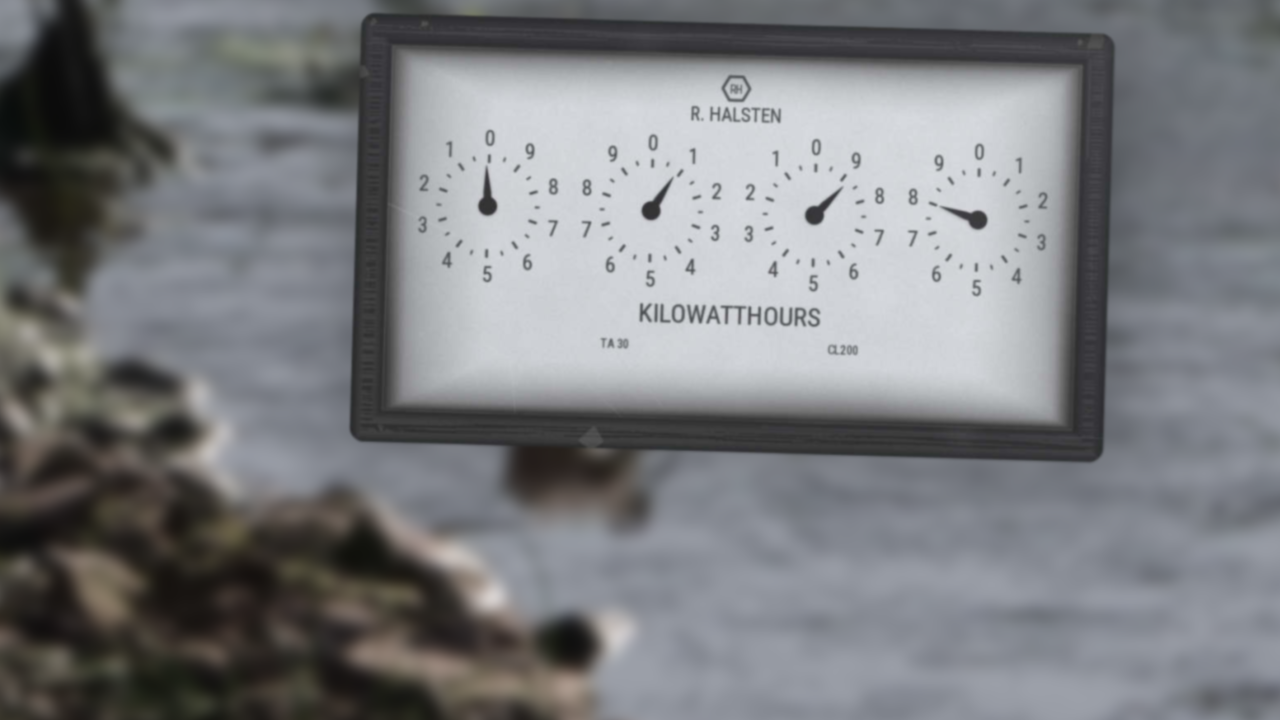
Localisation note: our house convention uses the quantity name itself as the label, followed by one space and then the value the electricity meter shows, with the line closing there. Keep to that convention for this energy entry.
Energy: 88 kWh
